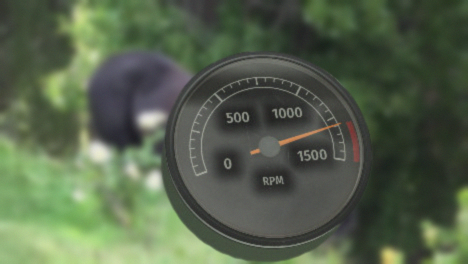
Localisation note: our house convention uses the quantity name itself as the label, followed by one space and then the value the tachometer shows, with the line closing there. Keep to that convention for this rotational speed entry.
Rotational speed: 1300 rpm
